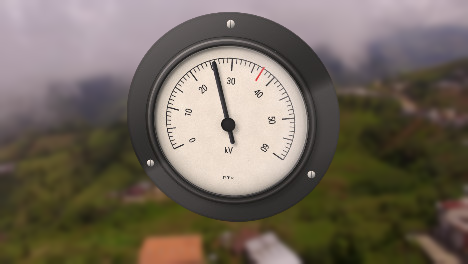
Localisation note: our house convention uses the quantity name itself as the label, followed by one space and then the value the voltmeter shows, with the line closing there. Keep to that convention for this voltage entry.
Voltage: 26 kV
